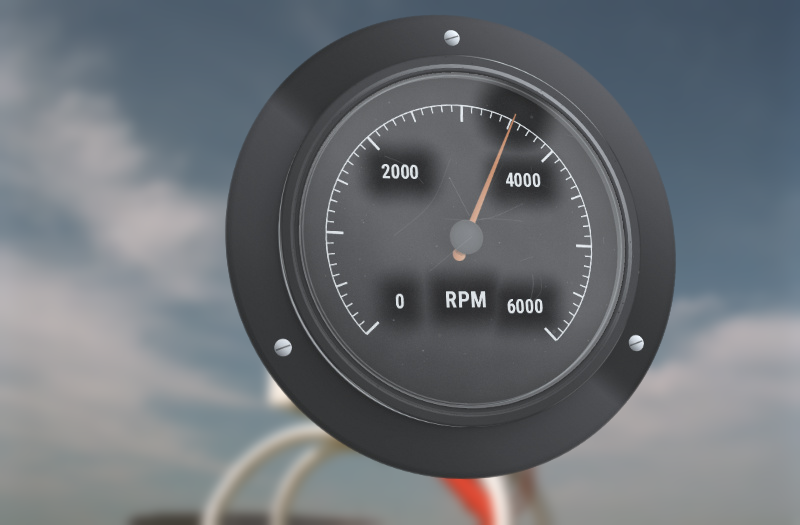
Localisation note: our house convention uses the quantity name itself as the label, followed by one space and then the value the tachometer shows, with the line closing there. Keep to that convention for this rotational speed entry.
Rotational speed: 3500 rpm
